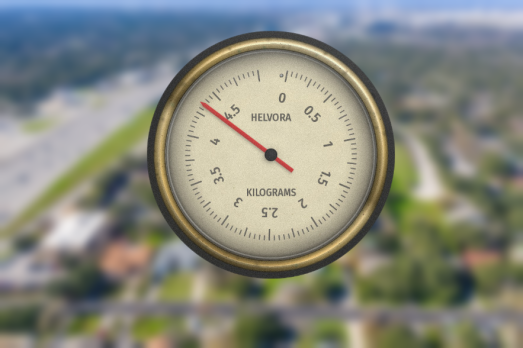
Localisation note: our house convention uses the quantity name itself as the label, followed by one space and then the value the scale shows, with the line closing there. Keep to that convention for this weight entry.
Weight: 4.35 kg
